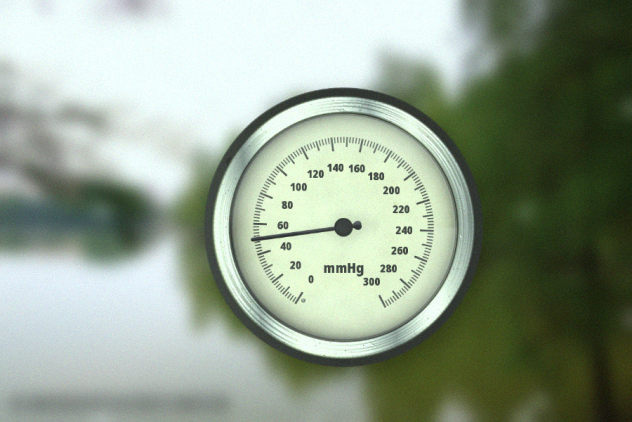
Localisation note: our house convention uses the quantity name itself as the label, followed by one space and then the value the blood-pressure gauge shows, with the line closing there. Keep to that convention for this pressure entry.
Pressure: 50 mmHg
